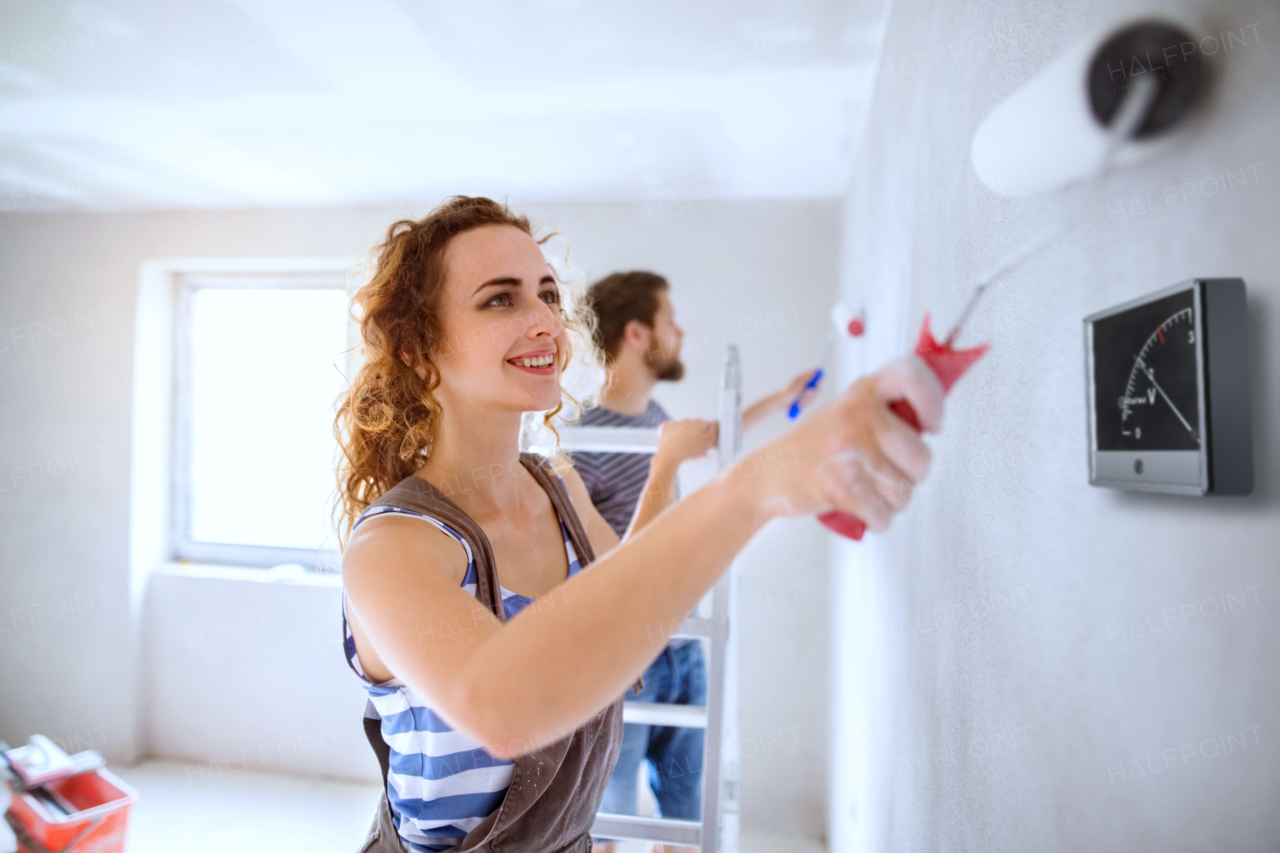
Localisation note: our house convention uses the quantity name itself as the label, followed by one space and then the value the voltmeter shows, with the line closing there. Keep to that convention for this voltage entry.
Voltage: 2 V
